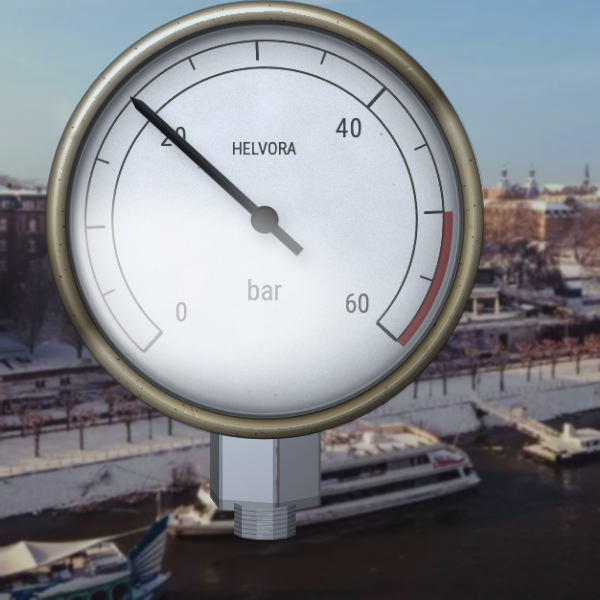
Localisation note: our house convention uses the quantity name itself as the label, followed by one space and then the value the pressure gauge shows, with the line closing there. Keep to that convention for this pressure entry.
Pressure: 20 bar
